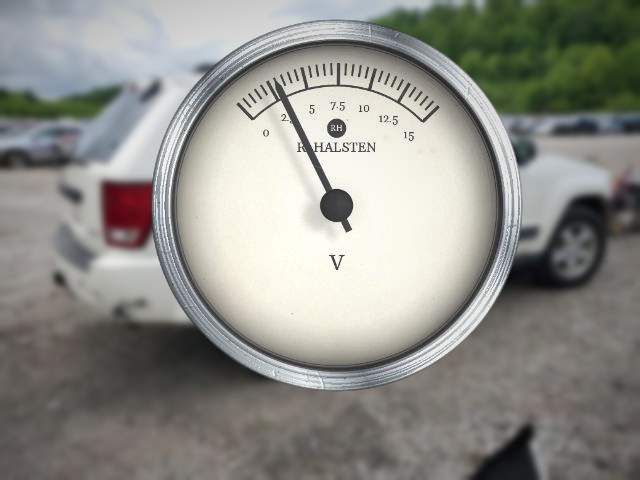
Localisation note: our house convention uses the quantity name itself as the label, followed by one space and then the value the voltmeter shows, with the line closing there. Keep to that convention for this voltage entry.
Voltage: 3 V
